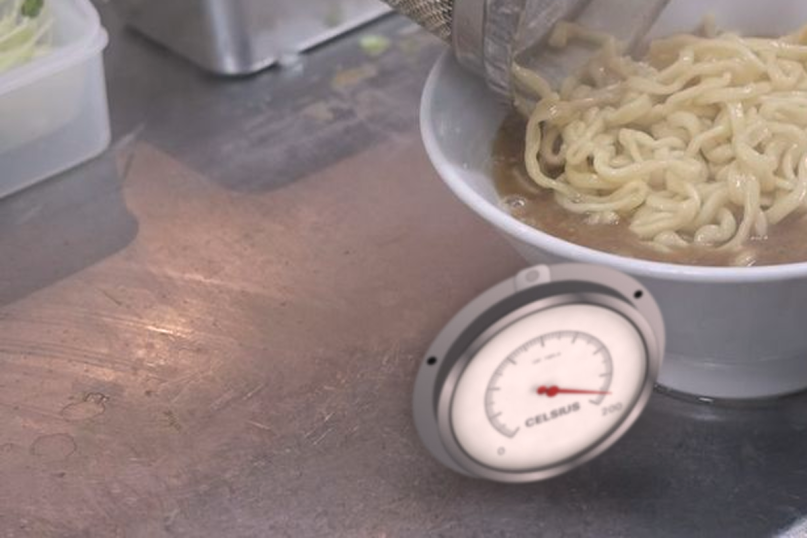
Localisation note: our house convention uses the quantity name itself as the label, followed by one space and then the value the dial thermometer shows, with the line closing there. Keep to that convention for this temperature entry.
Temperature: 187.5 °C
